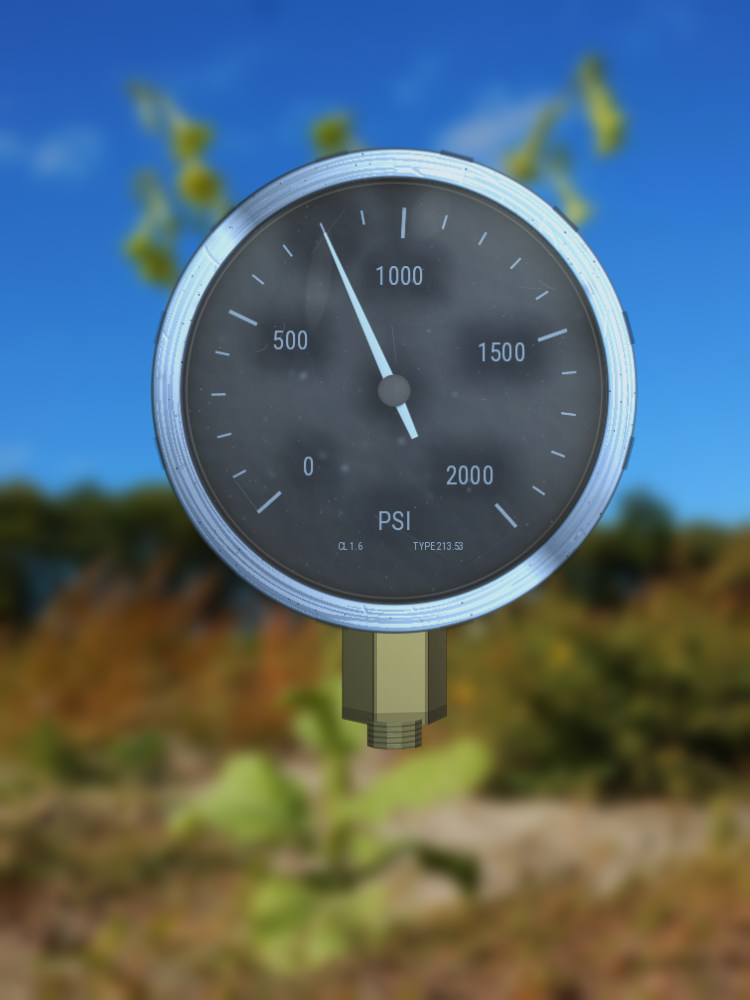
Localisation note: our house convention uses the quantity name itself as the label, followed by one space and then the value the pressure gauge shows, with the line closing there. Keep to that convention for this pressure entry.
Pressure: 800 psi
